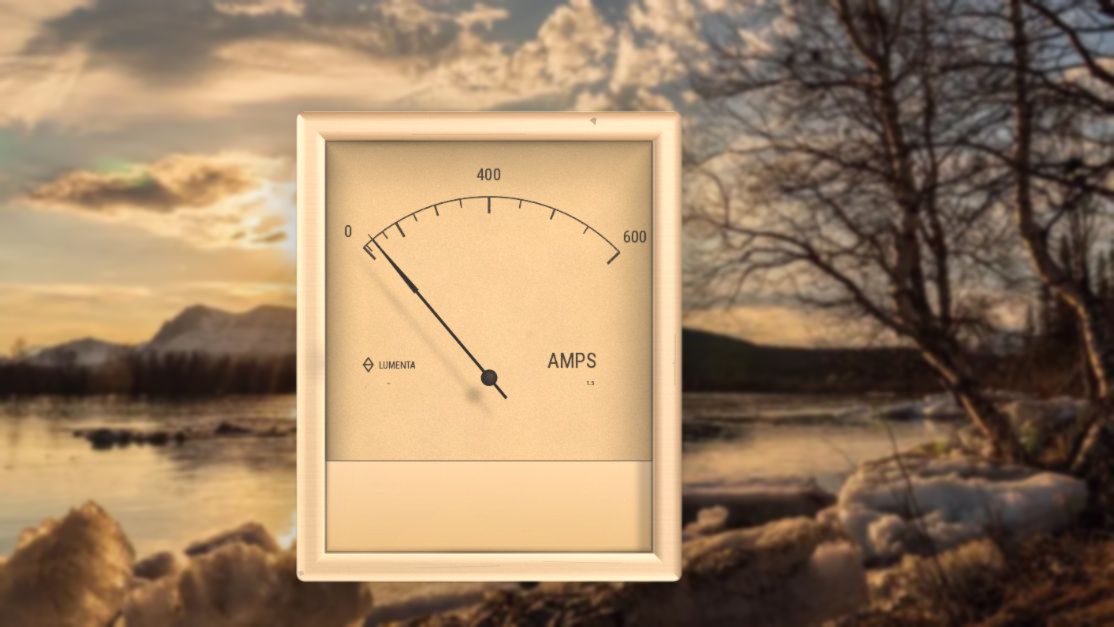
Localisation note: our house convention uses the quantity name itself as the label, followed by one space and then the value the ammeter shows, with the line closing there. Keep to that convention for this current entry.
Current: 100 A
